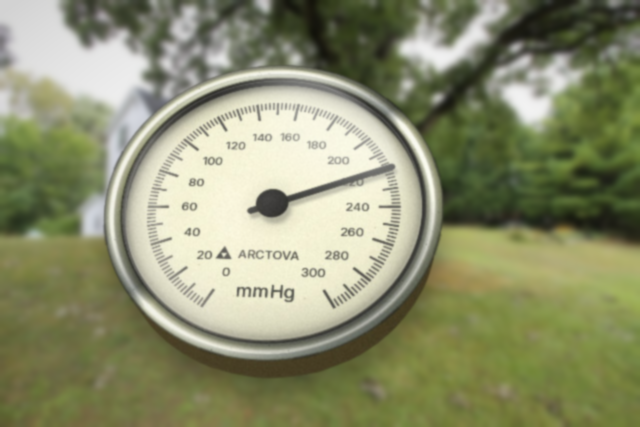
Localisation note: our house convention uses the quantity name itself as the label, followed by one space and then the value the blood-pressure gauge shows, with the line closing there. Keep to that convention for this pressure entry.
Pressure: 220 mmHg
